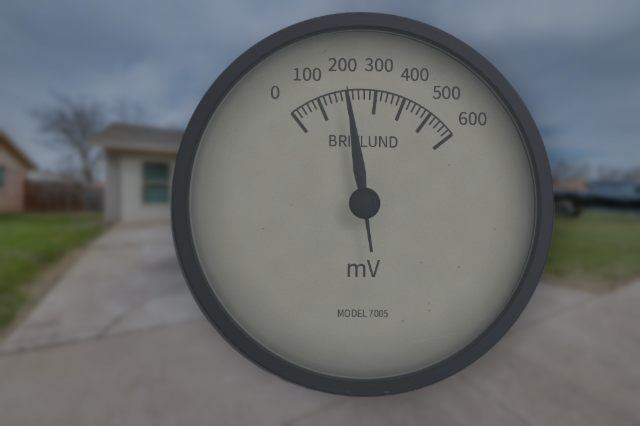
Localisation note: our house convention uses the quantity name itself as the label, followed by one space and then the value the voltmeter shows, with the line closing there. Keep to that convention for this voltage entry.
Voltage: 200 mV
